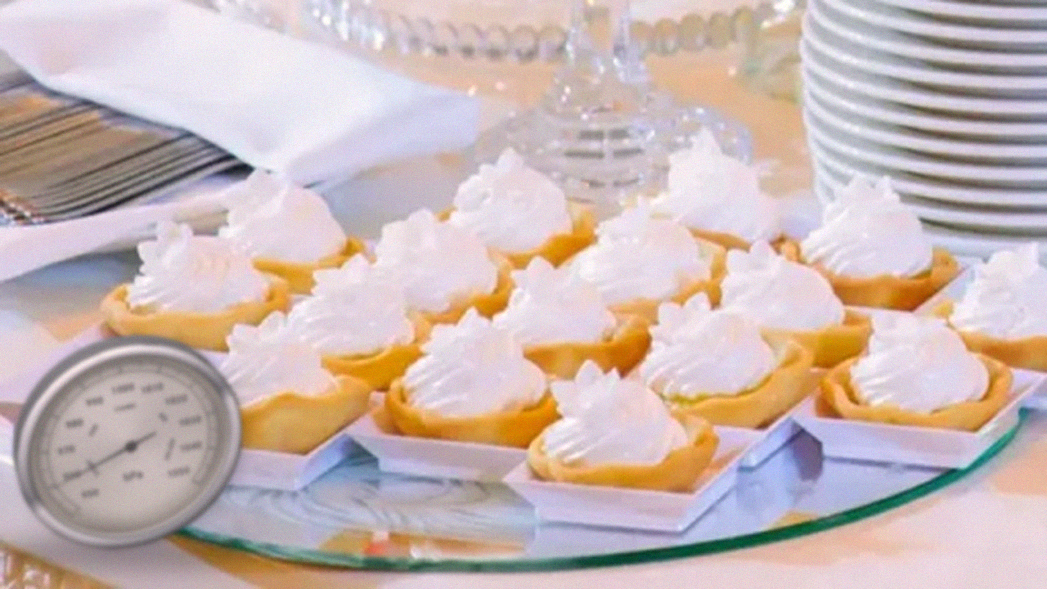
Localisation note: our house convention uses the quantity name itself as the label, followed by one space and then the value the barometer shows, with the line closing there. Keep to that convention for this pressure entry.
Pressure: 960 hPa
